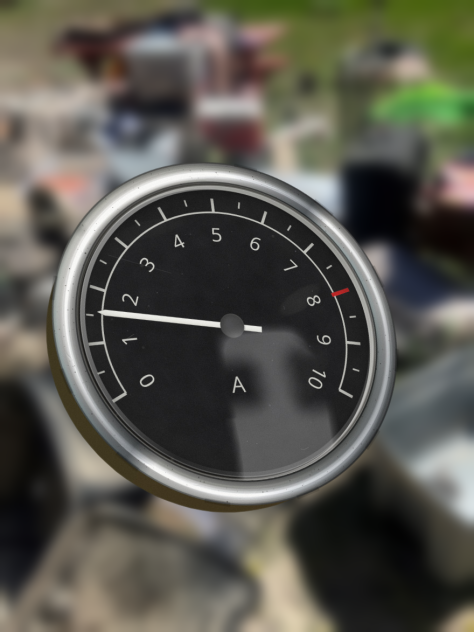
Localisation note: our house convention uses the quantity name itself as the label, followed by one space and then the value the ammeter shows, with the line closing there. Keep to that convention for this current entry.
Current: 1.5 A
